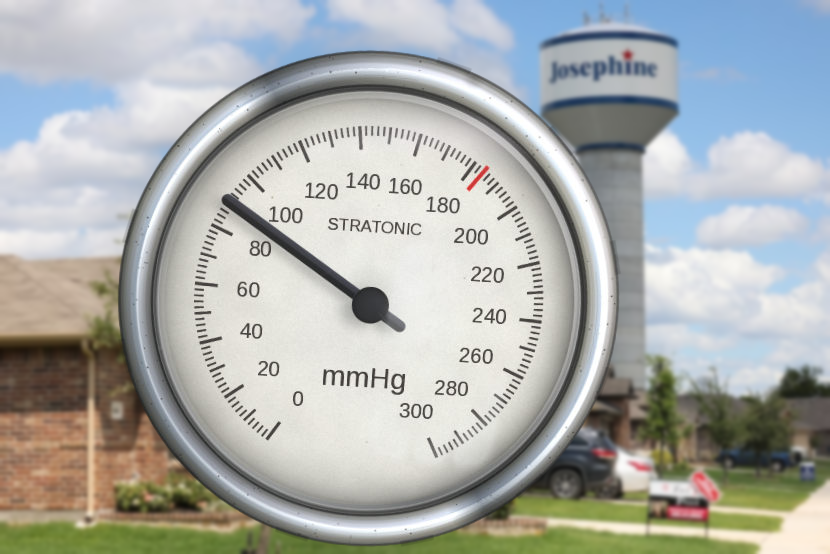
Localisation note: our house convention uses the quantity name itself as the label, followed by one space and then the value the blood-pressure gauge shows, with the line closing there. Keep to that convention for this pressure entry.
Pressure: 90 mmHg
